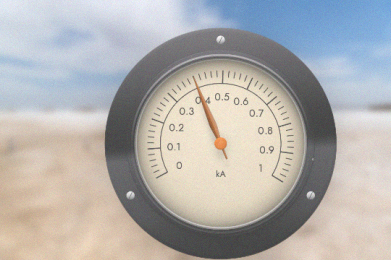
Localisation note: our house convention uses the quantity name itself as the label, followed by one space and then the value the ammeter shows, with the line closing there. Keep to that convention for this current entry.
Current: 0.4 kA
